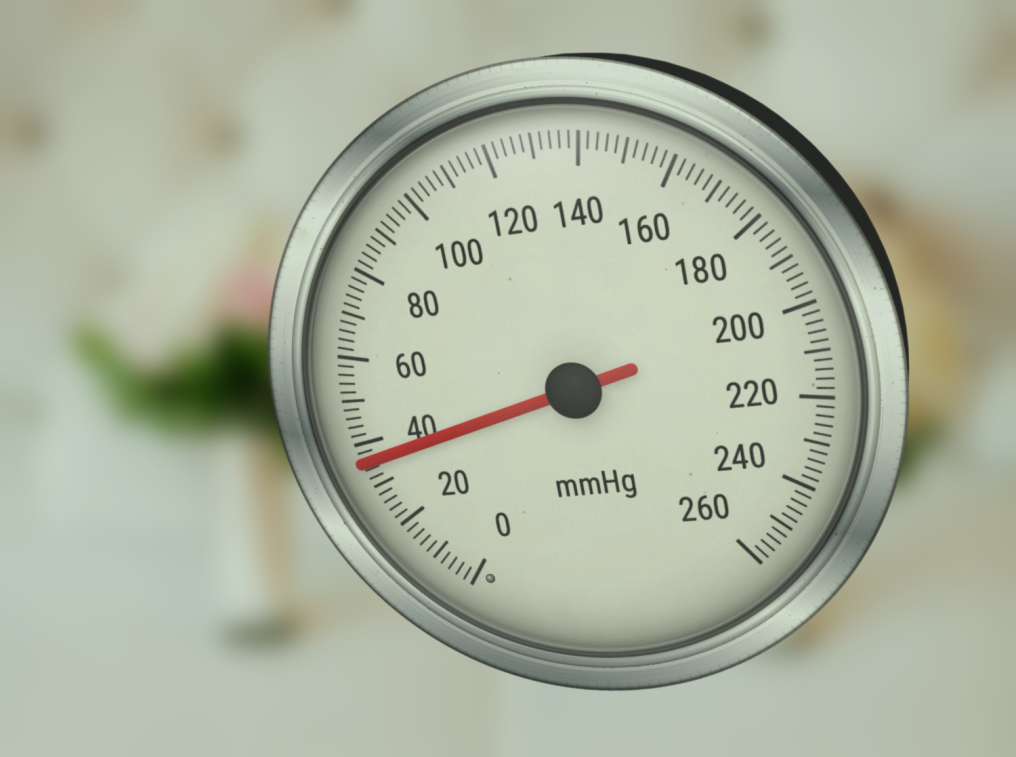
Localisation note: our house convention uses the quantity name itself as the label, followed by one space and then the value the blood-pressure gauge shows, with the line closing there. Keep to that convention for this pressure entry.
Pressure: 36 mmHg
